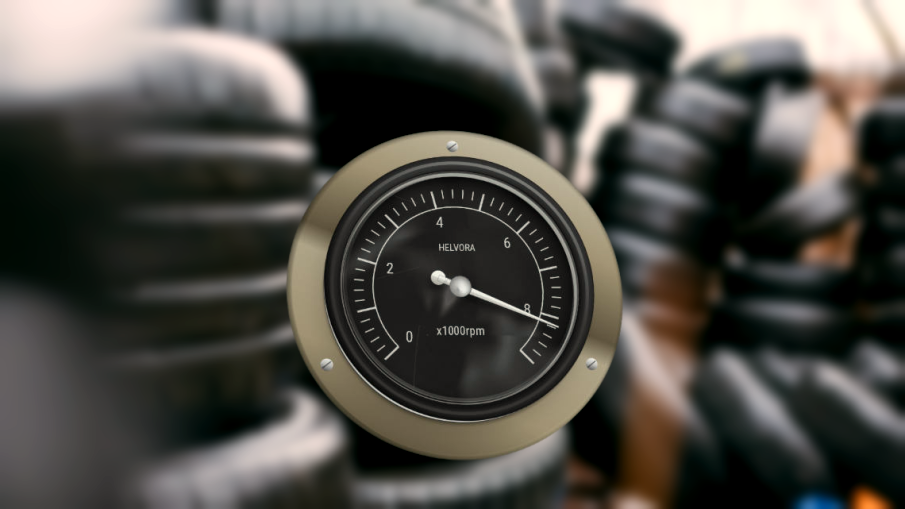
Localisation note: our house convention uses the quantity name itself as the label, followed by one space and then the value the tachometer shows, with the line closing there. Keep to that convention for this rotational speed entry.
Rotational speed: 8200 rpm
